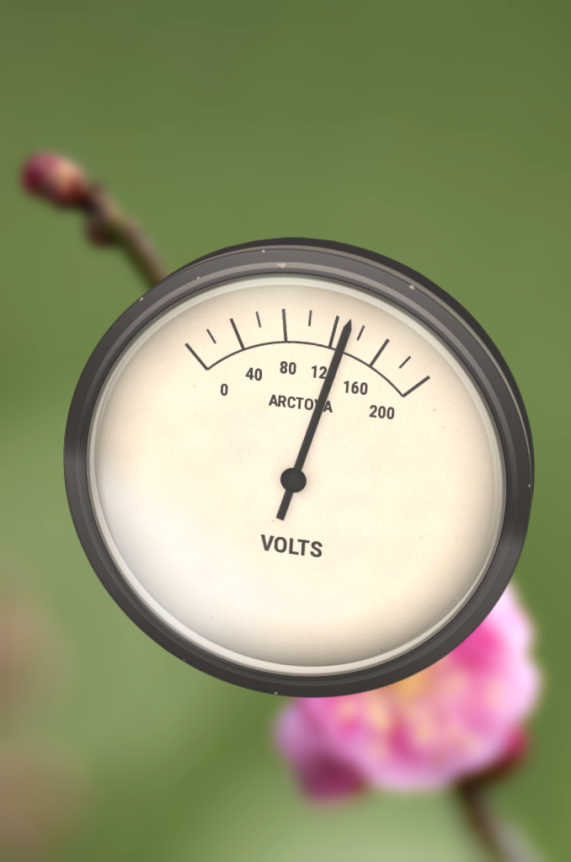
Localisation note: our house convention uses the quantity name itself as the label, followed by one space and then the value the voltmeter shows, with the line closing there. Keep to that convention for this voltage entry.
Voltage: 130 V
